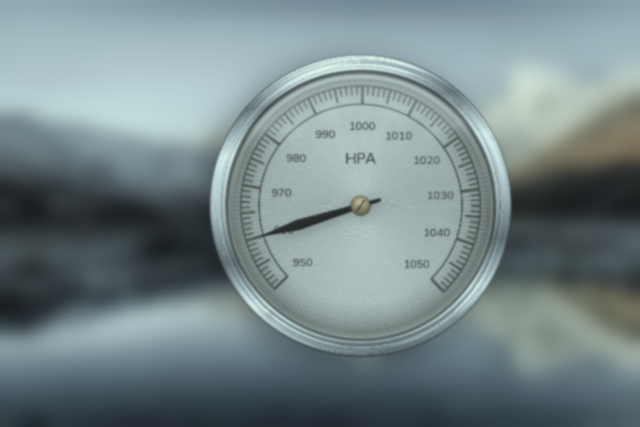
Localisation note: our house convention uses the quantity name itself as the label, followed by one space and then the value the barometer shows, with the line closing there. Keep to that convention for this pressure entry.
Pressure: 960 hPa
